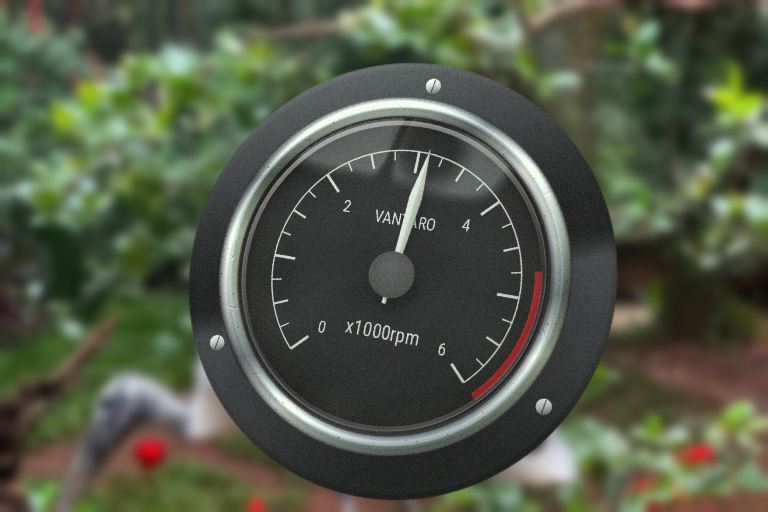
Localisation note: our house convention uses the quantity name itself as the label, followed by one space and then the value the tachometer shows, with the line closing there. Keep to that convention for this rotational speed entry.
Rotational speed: 3125 rpm
